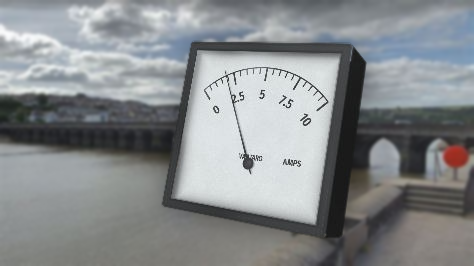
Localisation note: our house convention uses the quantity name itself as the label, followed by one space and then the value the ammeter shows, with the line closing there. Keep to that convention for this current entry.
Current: 2 A
